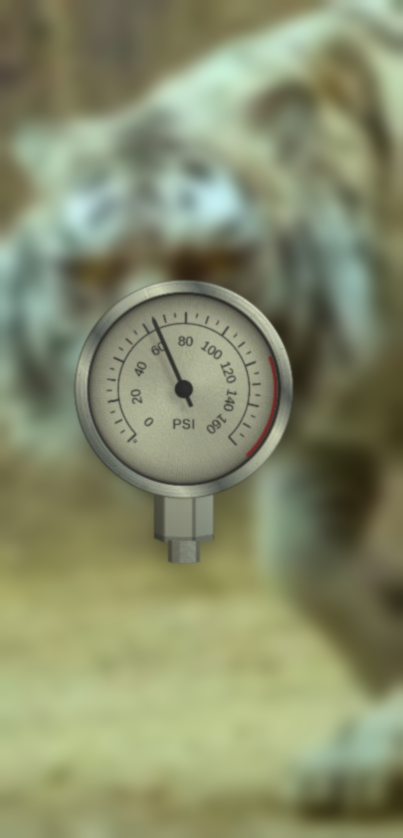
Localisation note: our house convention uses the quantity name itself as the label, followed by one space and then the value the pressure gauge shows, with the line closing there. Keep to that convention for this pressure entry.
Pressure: 65 psi
